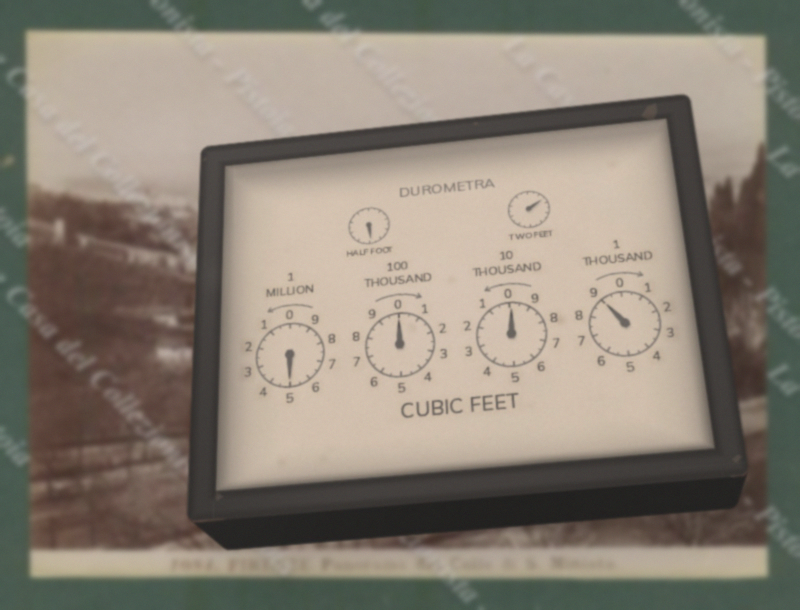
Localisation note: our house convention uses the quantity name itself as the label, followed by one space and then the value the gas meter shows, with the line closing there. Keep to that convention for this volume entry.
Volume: 499900 ft³
